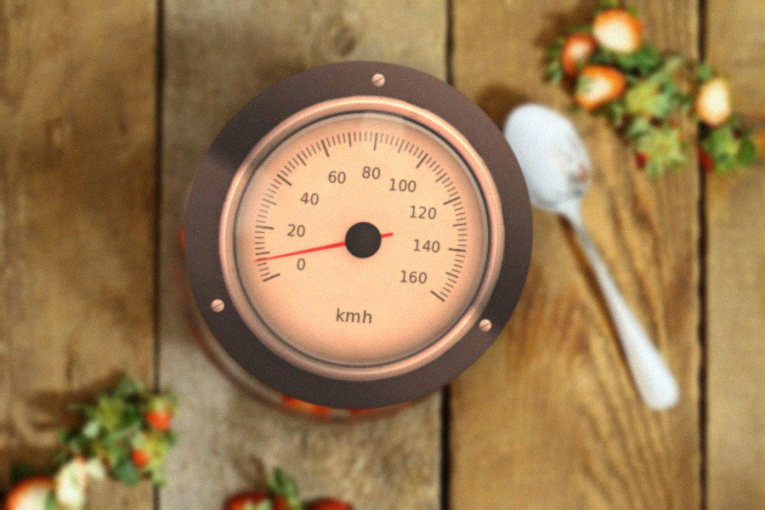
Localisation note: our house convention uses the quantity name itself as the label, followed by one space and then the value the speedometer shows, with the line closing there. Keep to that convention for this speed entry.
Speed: 8 km/h
